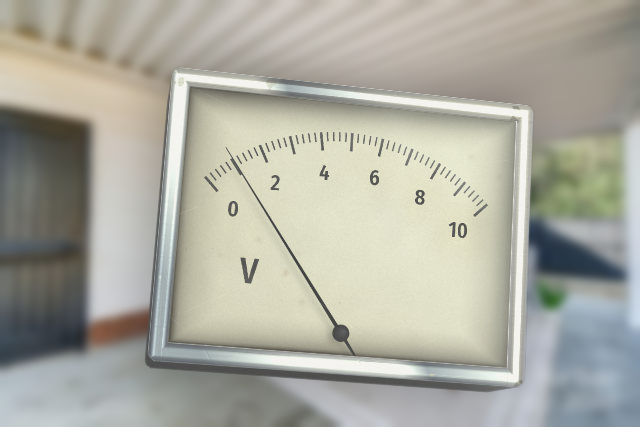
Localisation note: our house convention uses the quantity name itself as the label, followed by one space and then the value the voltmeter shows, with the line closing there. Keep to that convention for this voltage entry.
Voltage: 1 V
